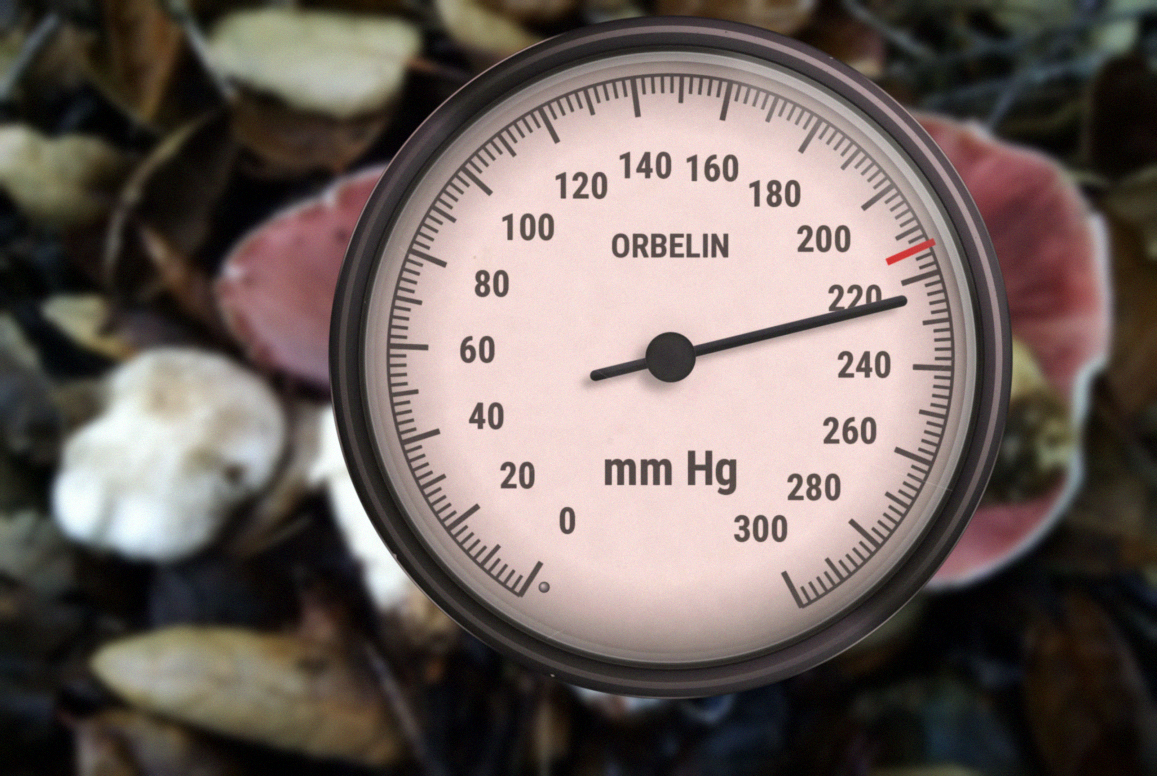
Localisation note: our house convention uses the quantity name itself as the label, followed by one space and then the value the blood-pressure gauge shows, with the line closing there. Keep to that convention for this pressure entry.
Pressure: 224 mmHg
